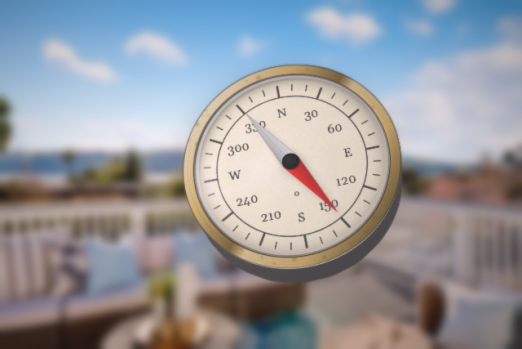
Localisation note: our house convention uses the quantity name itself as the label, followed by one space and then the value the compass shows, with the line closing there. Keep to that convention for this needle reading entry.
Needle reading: 150 °
